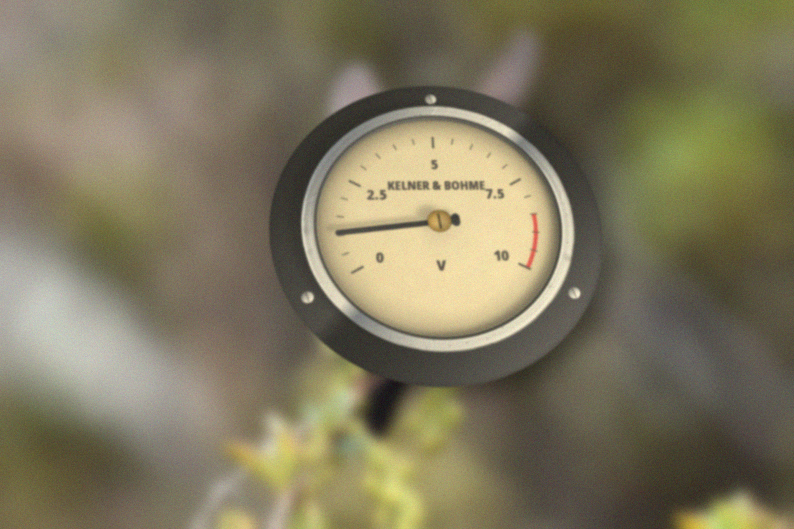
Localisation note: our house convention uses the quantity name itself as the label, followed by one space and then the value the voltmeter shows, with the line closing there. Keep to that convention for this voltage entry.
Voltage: 1 V
